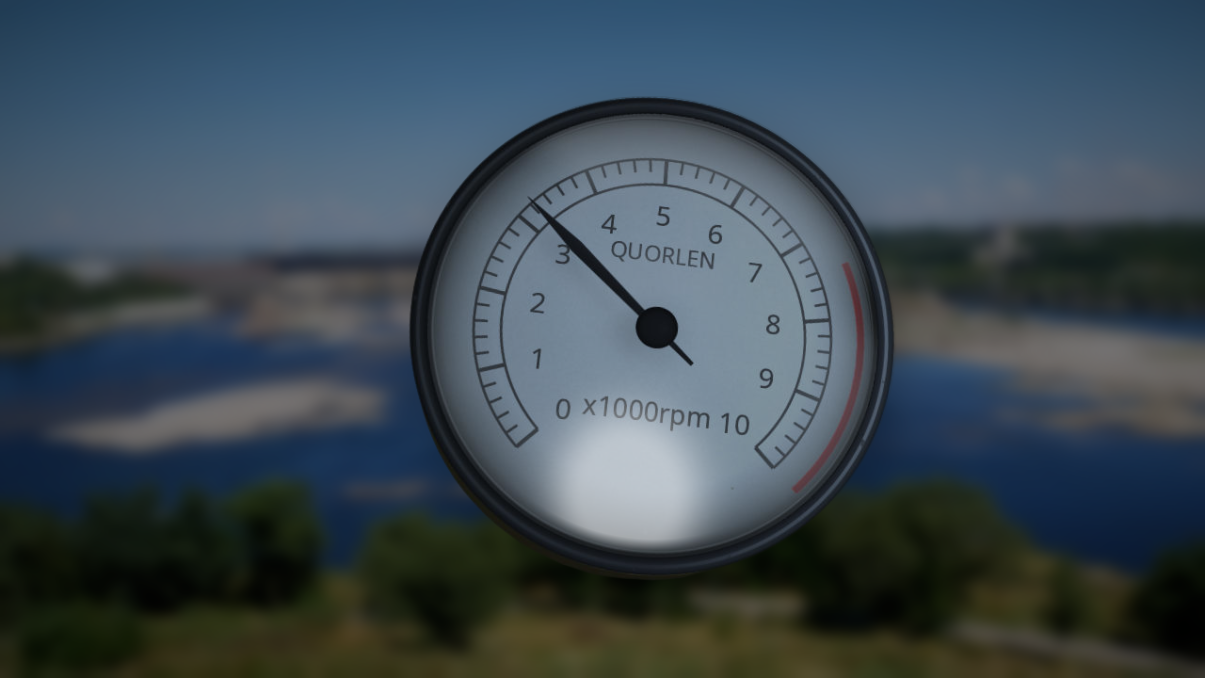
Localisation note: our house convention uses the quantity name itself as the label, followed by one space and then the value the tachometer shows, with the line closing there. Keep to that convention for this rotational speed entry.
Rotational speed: 3200 rpm
